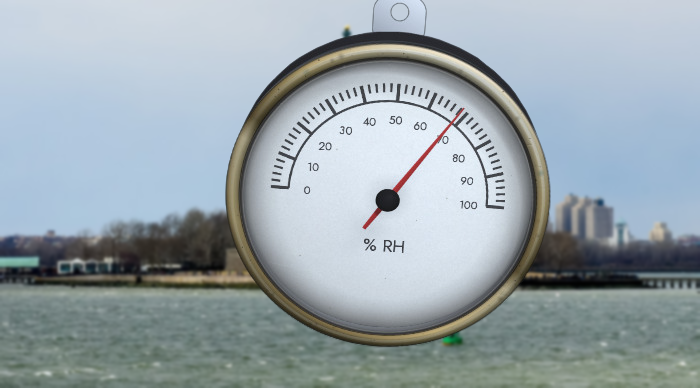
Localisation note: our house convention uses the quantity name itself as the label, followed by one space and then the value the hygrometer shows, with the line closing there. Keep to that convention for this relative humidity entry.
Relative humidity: 68 %
